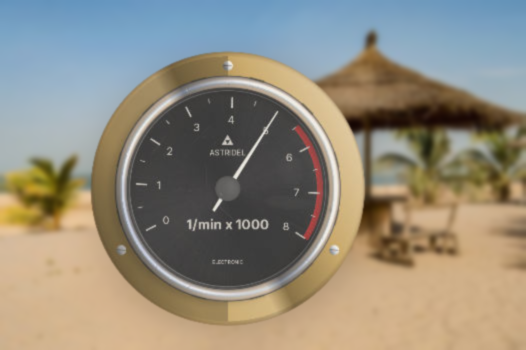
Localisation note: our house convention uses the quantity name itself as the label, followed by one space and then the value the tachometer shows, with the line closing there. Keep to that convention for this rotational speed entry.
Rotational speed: 5000 rpm
